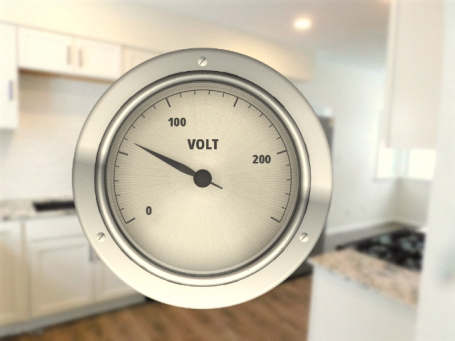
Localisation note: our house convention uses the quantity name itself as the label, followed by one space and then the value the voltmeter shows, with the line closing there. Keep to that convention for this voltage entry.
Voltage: 60 V
